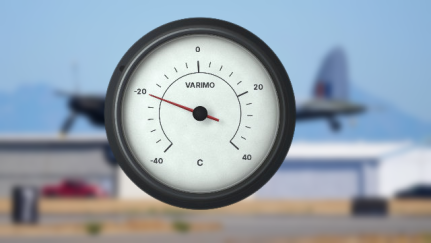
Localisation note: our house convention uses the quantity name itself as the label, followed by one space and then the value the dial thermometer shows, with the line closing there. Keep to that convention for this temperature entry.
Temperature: -20 °C
